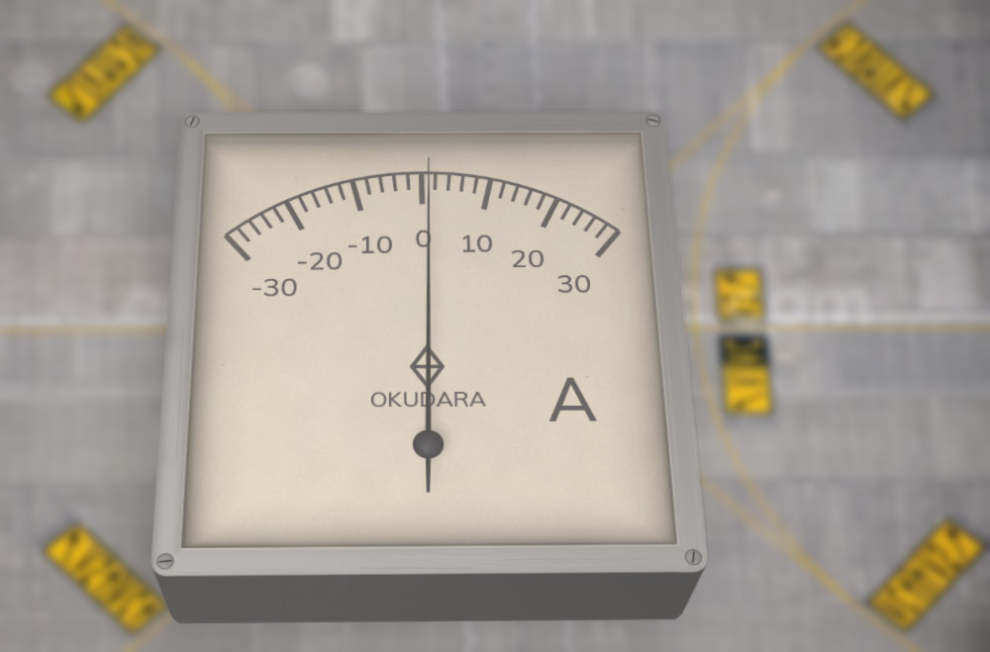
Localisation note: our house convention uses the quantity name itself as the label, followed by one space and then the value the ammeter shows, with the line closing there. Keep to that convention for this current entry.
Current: 1 A
